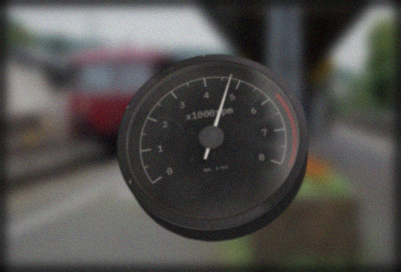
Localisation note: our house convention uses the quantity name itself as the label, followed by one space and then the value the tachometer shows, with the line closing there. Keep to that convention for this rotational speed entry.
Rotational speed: 4750 rpm
